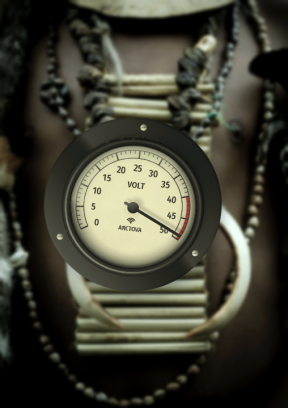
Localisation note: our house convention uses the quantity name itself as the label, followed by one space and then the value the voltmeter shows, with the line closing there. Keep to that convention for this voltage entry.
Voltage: 49 V
